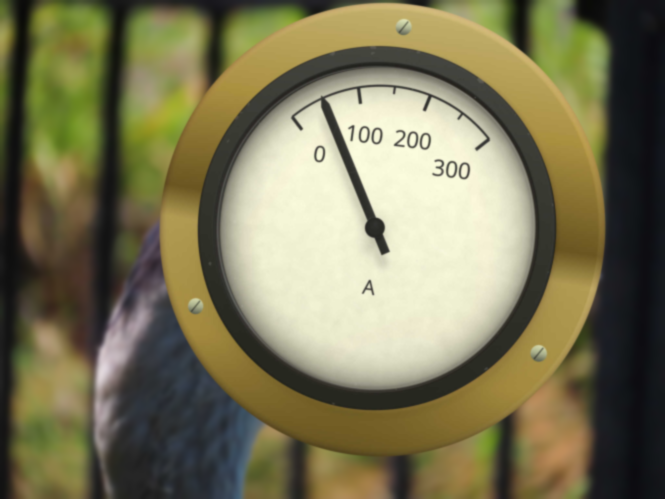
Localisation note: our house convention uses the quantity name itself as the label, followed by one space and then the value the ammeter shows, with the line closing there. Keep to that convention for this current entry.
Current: 50 A
